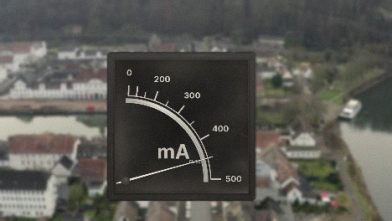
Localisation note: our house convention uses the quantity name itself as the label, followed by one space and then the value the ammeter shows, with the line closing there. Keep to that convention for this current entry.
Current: 450 mA
